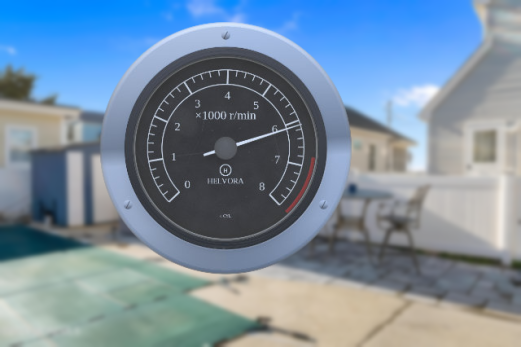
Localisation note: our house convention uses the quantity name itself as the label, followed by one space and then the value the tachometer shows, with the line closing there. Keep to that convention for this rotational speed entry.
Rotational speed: 6100 rpm
